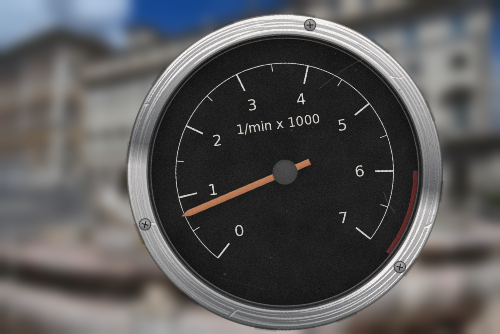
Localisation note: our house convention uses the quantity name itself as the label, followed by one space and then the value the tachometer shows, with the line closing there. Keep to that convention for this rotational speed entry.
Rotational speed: 750 rpm
